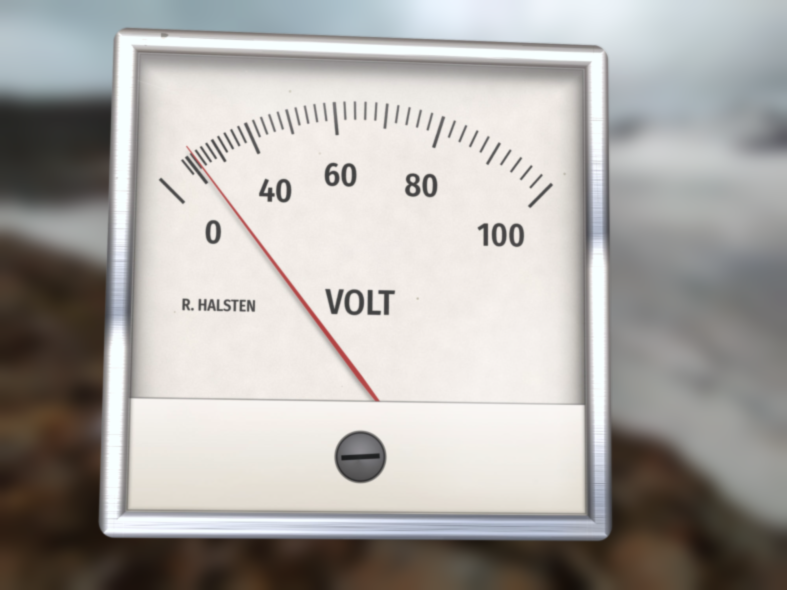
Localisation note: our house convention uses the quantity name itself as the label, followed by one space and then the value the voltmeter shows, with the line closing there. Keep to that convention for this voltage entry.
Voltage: 22 V
